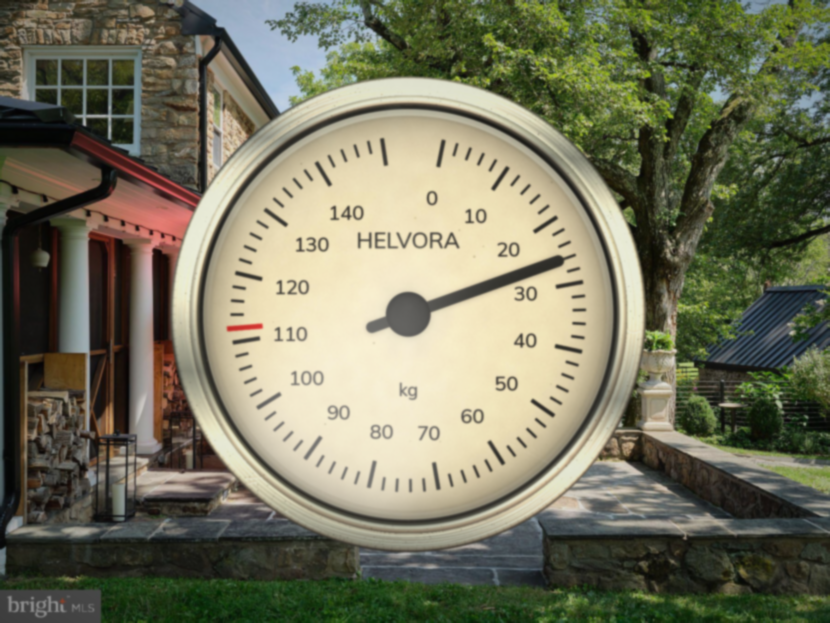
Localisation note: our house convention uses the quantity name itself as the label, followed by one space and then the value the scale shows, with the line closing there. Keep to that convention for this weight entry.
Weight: 26 kg
